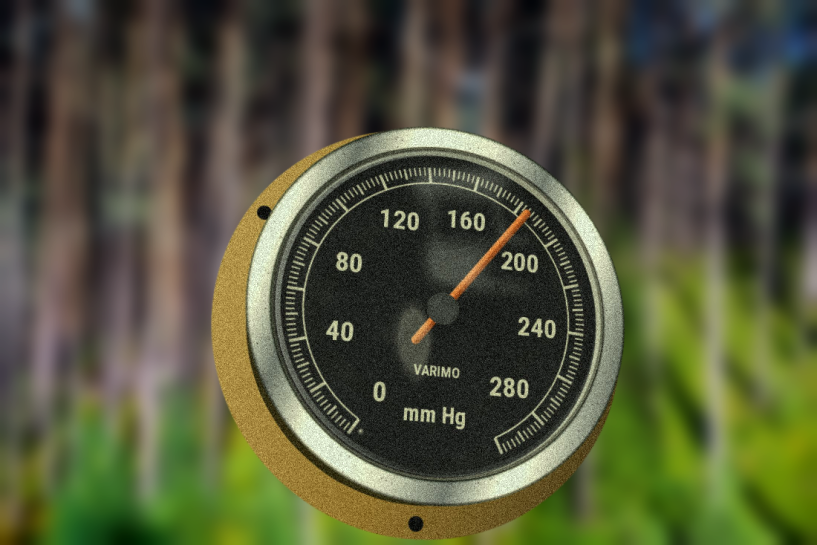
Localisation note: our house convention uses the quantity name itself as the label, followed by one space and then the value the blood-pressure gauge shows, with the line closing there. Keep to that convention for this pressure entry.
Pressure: 184 mmHg
